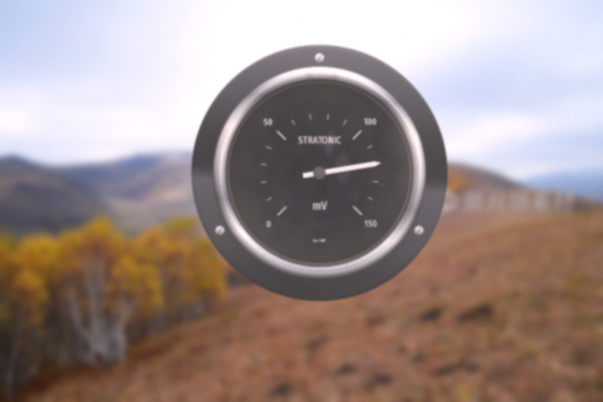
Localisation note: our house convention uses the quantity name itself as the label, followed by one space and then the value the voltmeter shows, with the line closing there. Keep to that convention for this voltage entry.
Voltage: 120 mV
